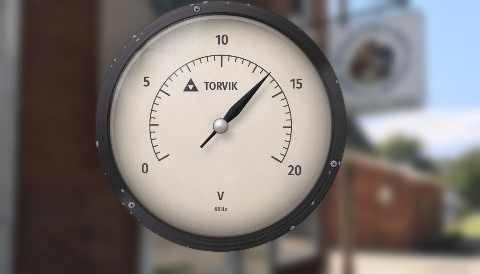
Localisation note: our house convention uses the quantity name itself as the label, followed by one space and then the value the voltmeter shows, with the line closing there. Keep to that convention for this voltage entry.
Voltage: 13.5 V
